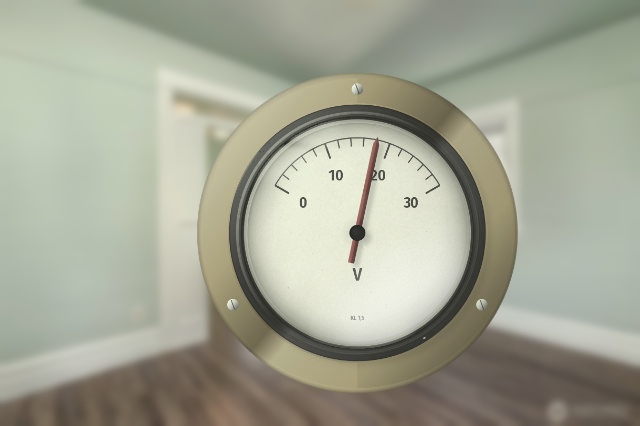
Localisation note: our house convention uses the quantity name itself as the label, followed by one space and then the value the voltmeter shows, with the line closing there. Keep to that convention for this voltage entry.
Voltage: 18 V
